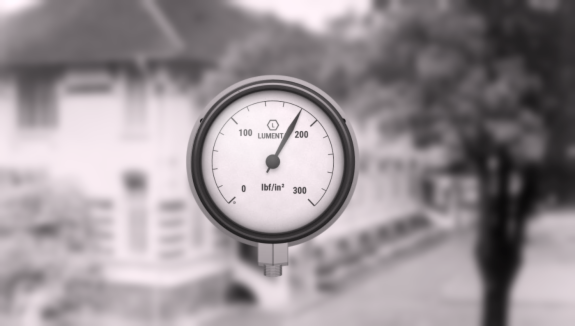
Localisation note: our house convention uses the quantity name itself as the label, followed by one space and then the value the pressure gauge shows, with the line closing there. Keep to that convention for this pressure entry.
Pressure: 180 psi
